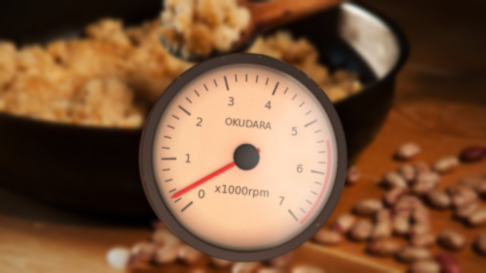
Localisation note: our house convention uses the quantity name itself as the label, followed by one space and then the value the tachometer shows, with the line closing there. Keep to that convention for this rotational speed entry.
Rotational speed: 300 rpm
